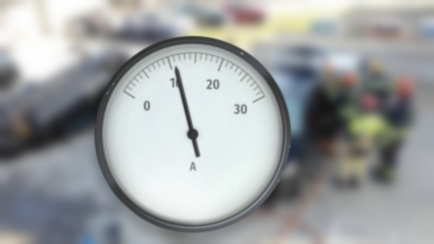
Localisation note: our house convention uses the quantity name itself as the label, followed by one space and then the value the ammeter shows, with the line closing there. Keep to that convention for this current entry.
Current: 11 A
